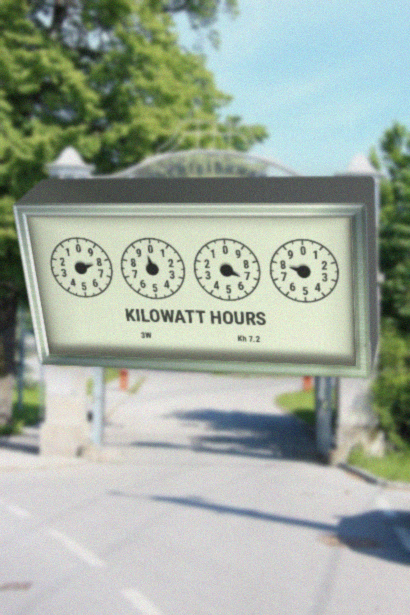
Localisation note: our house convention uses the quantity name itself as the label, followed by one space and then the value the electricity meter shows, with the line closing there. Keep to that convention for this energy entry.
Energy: 7968 kWh
